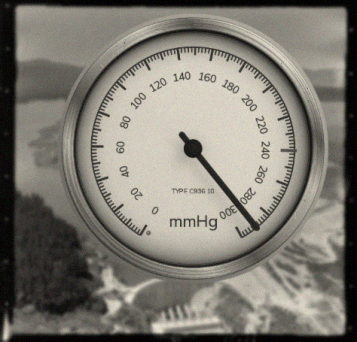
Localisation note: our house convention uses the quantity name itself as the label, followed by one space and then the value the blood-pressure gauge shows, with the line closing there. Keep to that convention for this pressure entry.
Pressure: 290 mmHg
